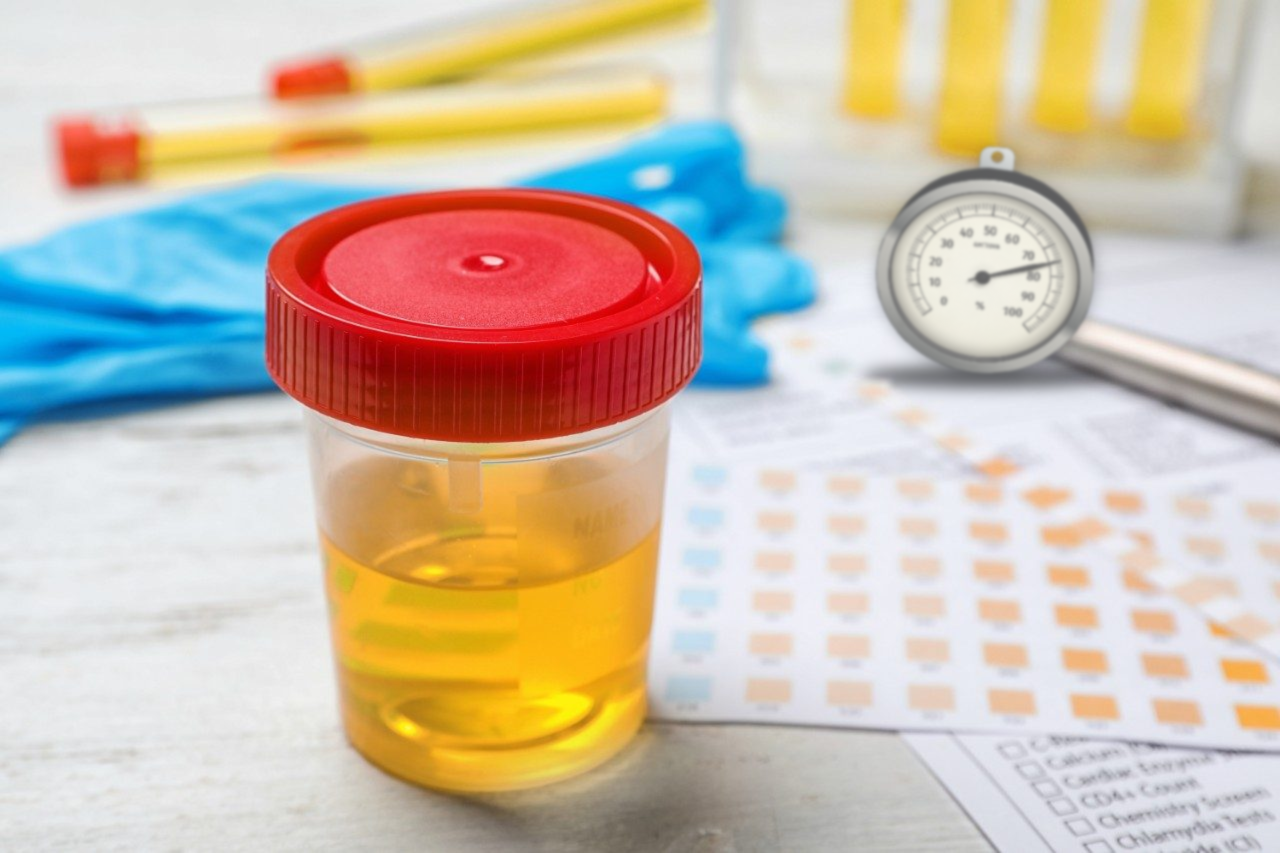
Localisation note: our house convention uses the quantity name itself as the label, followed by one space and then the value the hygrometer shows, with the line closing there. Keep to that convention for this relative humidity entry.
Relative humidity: 75 %
